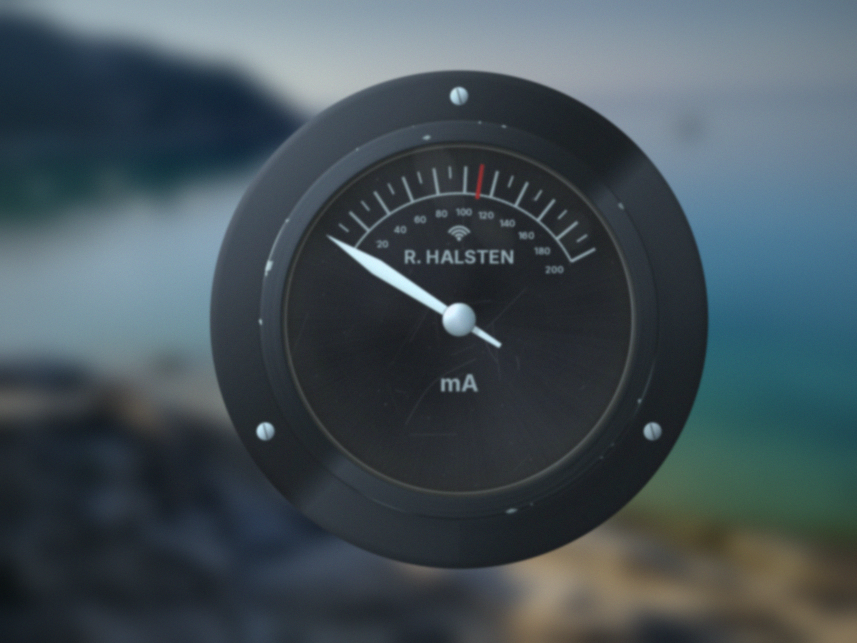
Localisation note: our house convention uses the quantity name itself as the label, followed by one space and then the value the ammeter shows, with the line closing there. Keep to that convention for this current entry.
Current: 0 mA
